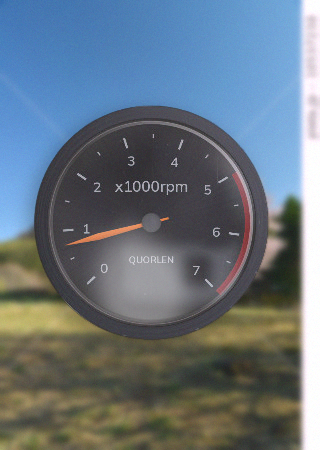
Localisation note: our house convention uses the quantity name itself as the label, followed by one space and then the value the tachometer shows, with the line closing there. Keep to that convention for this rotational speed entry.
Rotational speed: 750 rpm
